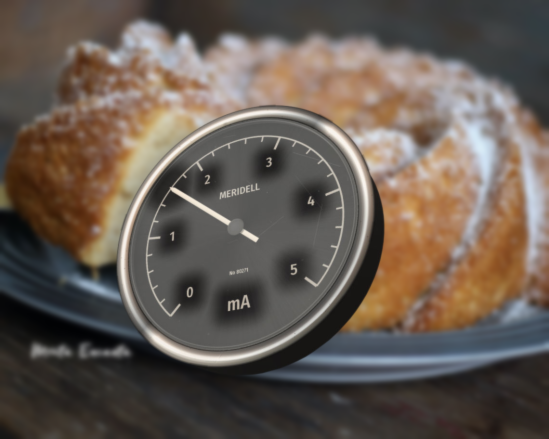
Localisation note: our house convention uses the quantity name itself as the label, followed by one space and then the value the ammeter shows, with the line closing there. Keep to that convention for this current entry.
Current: 1.6 mA
